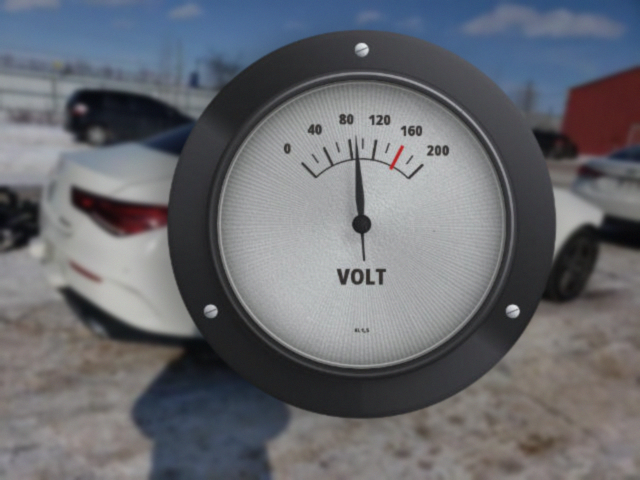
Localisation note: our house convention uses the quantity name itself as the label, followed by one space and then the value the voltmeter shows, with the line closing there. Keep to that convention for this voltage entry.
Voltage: 90 V
